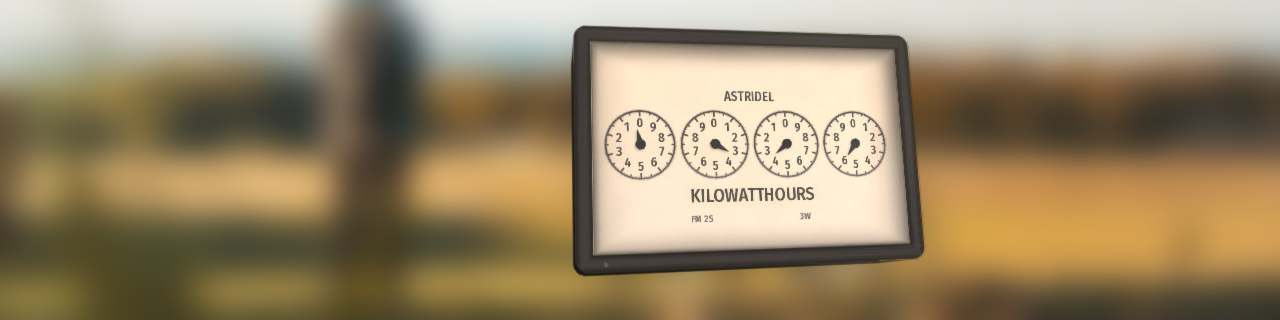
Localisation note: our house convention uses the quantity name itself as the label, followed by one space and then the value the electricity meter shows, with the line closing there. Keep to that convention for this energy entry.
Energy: 336 kWh
